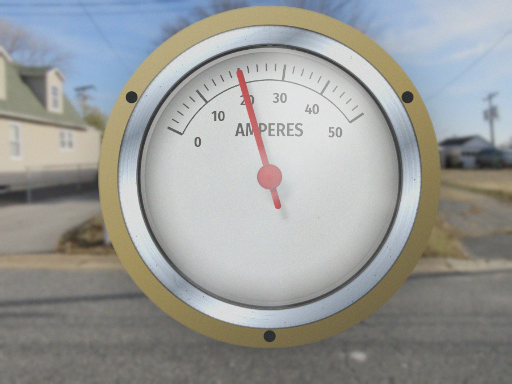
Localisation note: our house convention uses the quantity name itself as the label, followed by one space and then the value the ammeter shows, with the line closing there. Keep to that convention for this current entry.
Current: 20 A
